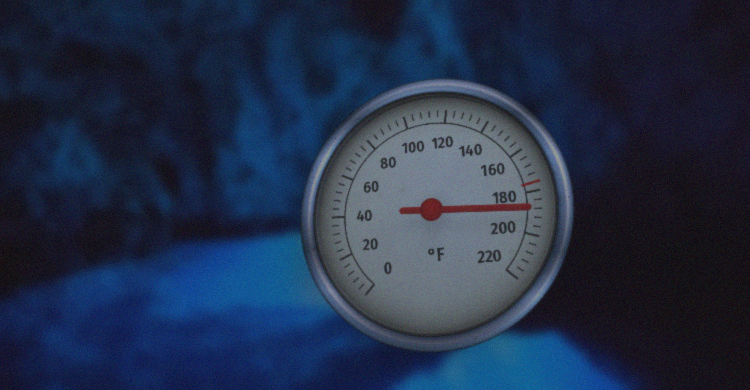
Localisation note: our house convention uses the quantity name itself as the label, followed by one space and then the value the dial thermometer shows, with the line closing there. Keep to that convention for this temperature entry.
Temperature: 188 °F
